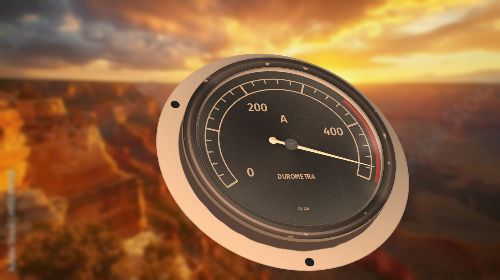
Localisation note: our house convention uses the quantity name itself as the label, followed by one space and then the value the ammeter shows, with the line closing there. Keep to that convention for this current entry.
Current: 480 A
